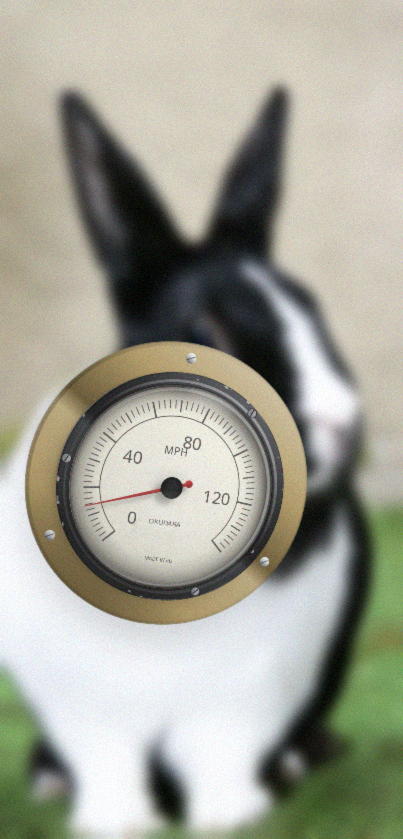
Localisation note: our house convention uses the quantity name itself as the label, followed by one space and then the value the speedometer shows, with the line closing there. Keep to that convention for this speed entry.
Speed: 14 mph
